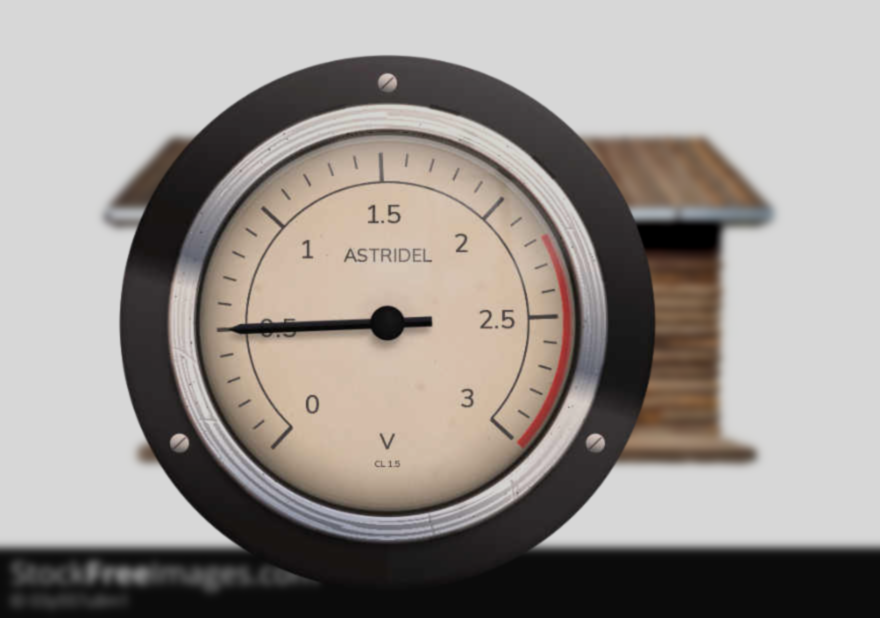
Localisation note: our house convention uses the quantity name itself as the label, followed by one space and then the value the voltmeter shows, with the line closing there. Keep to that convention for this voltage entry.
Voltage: 0.5 V
